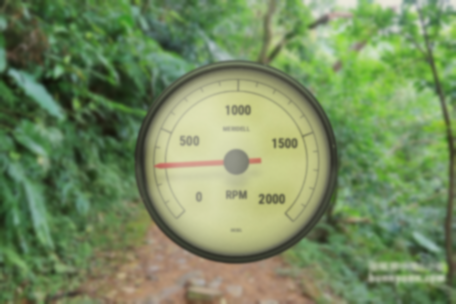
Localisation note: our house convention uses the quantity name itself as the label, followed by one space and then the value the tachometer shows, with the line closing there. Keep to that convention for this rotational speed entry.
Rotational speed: 300 rpm
